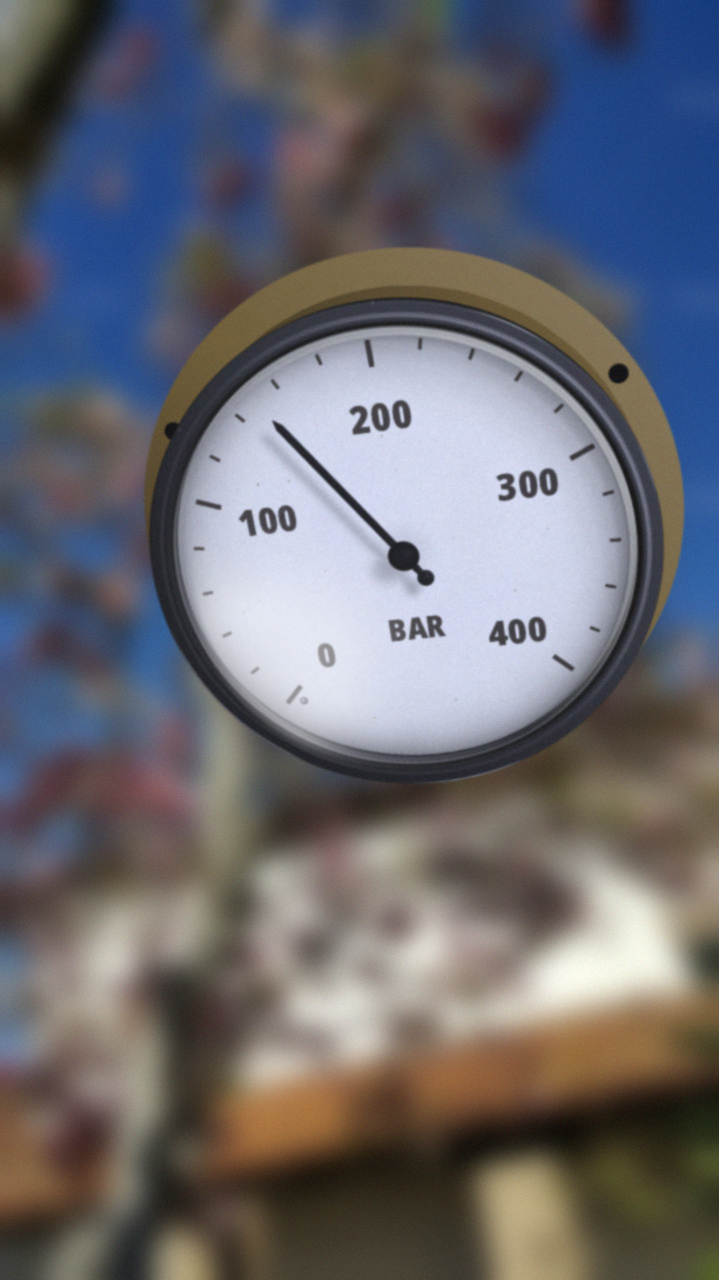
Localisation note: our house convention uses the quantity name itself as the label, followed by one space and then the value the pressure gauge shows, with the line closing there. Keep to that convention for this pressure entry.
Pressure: 150 bar
